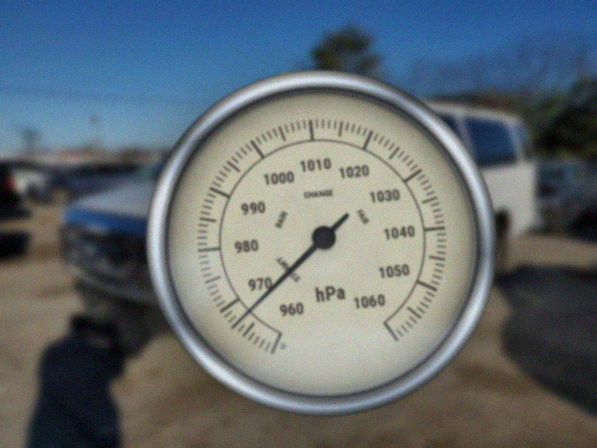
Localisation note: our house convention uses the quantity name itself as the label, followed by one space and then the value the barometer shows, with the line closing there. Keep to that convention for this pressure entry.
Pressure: 967 hPa
